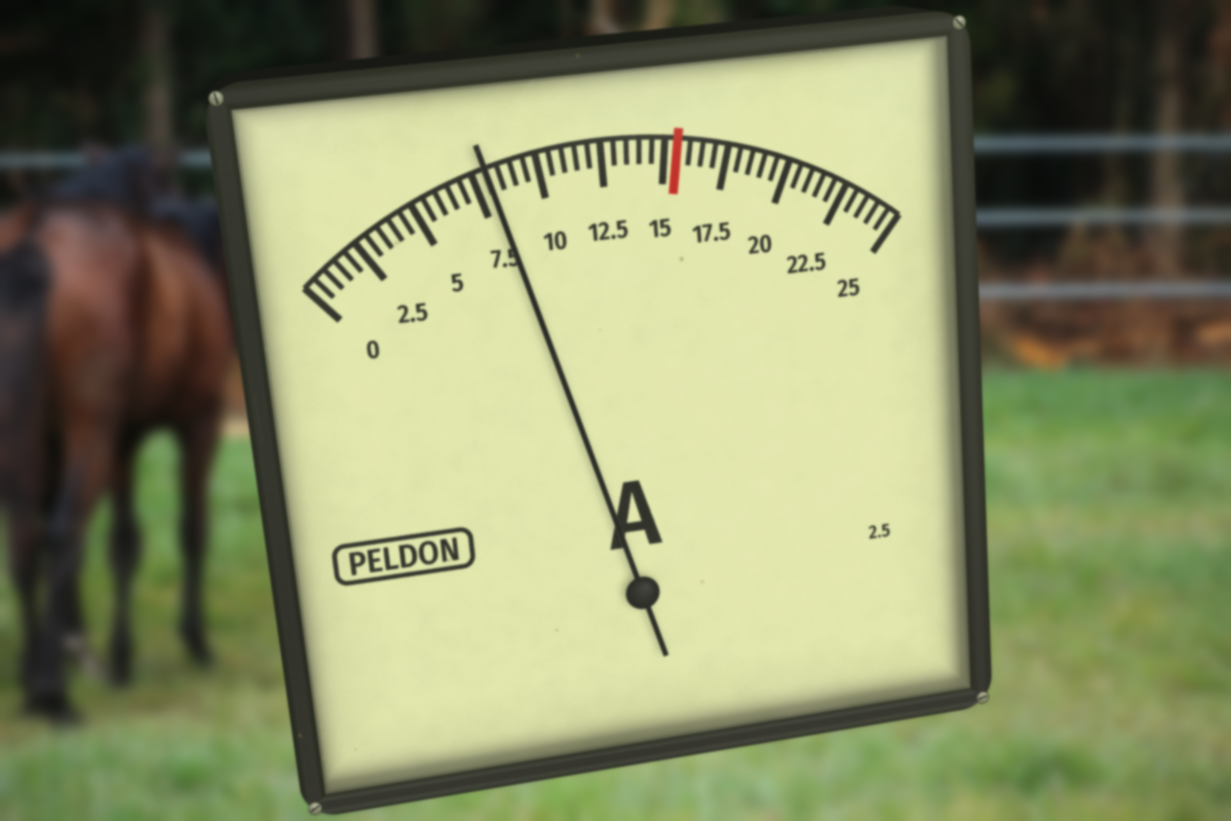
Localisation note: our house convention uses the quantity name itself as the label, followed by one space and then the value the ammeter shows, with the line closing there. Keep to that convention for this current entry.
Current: 8 A
